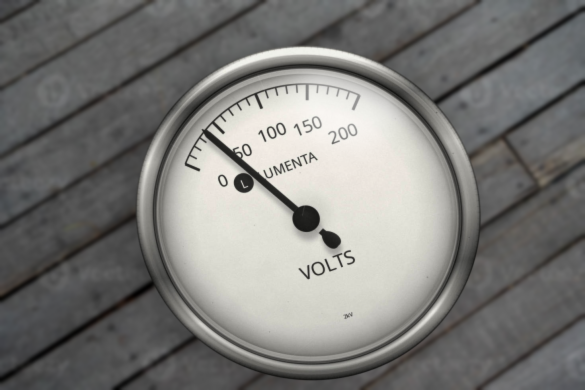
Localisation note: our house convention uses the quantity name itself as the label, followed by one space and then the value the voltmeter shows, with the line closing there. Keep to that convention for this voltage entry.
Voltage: 40 V
